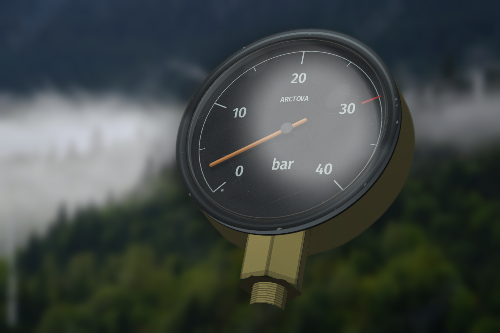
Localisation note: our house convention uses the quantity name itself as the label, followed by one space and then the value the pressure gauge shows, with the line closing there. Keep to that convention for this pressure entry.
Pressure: 2.5 bar
